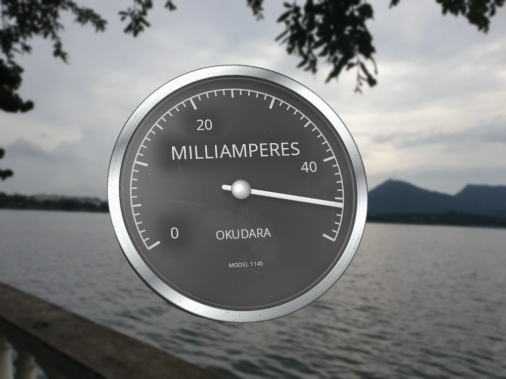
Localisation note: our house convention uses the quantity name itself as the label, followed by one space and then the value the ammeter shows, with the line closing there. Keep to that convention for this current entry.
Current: 46 mA
